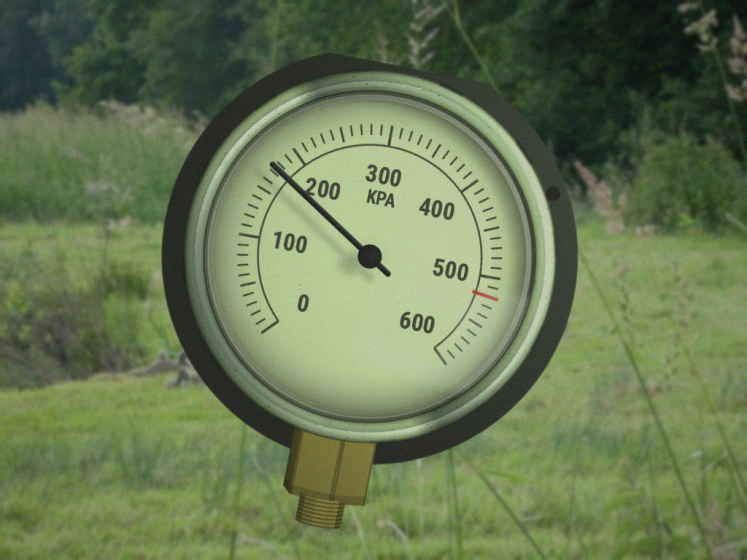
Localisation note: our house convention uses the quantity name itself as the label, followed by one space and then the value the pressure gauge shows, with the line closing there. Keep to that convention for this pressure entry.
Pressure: 175 kPa
